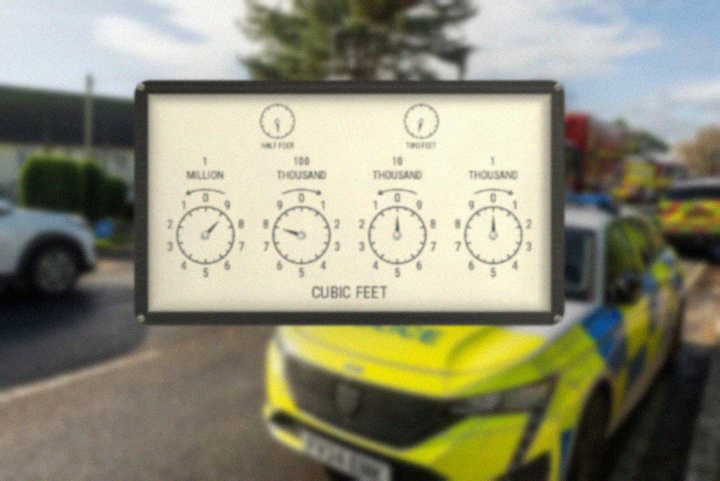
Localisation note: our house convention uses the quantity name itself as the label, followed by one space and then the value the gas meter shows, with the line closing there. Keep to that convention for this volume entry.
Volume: 880000 ft³
